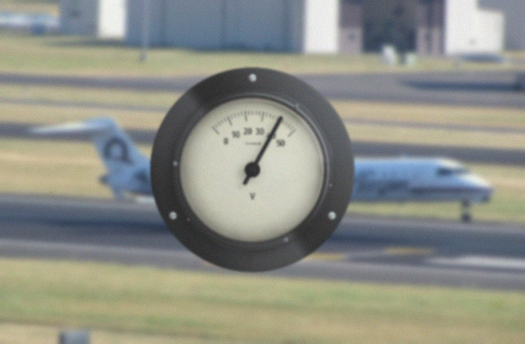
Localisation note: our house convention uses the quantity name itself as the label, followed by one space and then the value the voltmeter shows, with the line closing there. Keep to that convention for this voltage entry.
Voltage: 40 V
